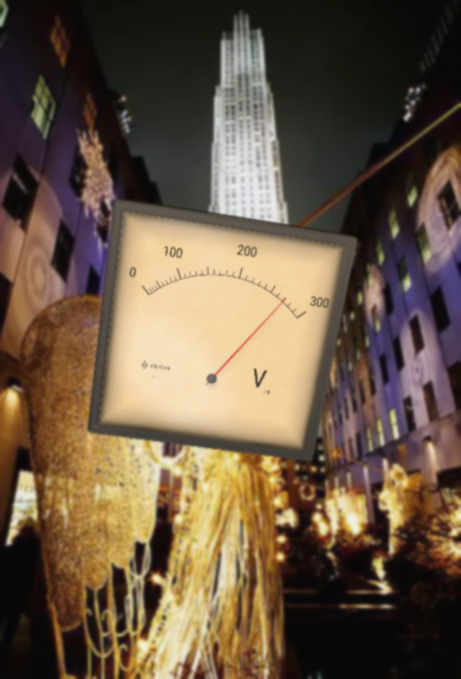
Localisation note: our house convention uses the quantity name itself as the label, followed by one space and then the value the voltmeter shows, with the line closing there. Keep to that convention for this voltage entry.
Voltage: 270 V
